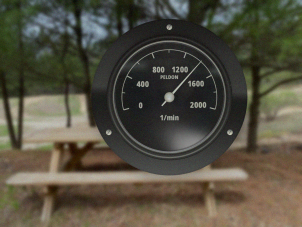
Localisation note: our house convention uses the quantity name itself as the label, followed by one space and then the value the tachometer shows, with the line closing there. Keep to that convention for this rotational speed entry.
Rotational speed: 1400 rpm
